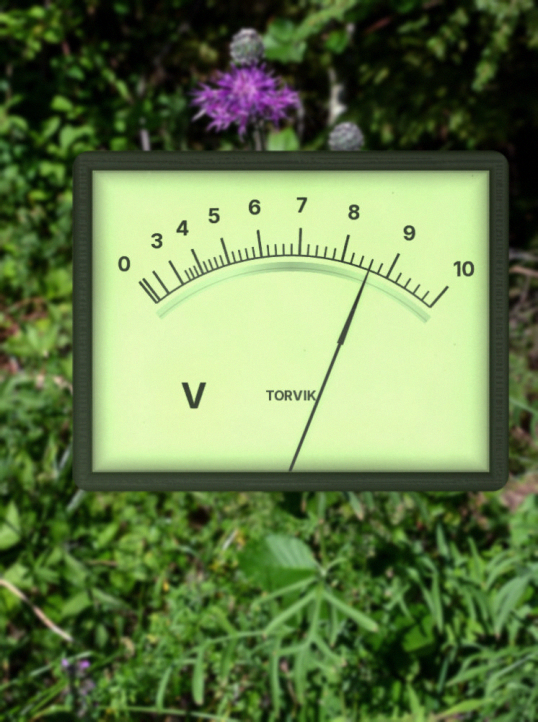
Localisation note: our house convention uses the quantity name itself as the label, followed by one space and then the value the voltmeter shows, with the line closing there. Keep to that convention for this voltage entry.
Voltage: 8.6 V
